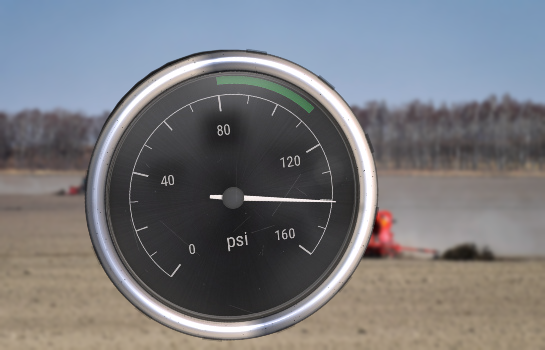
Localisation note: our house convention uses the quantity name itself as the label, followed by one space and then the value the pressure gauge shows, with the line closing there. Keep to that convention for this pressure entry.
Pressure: 140 psi
